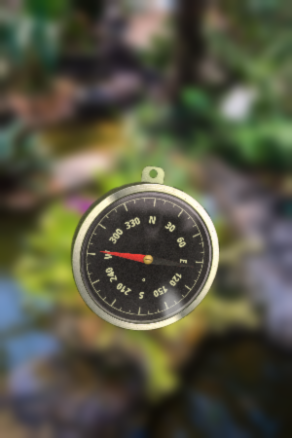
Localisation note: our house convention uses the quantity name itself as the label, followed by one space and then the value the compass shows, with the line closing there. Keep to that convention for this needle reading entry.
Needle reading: 275 °
